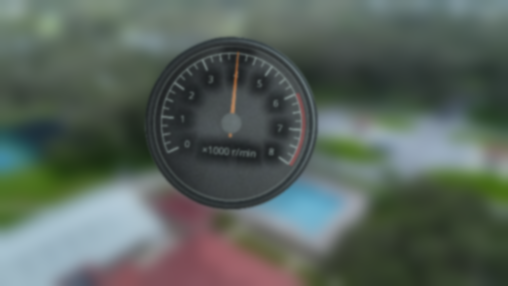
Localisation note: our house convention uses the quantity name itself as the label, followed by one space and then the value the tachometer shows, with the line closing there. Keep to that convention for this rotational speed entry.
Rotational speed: 4000 rpm
